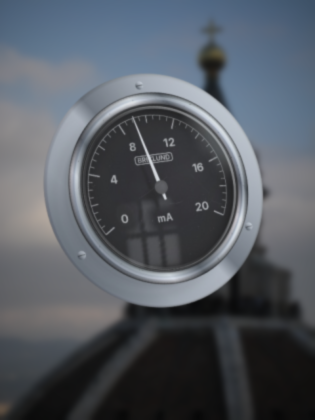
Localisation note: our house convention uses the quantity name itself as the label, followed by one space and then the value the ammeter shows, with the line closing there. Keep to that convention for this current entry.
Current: 9 mA
